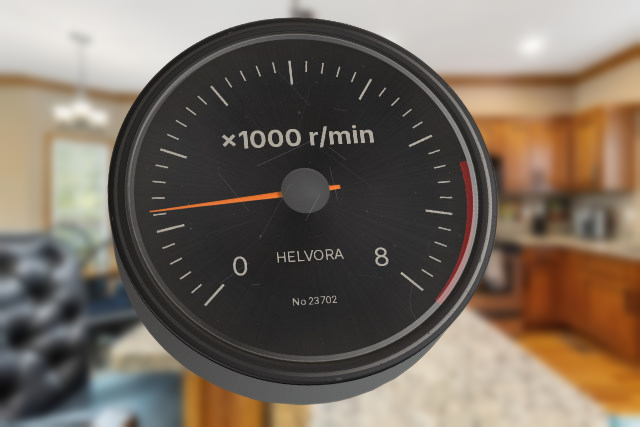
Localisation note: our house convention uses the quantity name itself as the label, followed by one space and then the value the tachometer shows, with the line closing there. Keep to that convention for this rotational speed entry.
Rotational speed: 1200 rpm
